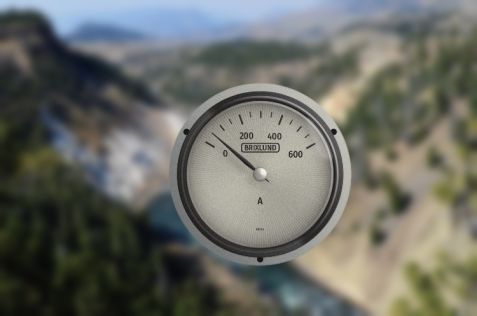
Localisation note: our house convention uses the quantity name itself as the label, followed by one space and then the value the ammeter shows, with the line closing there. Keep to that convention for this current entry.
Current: 50 A
